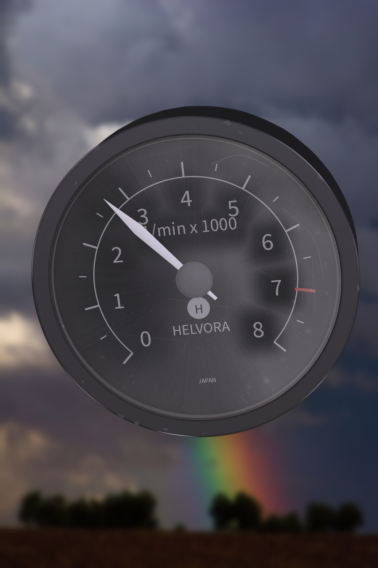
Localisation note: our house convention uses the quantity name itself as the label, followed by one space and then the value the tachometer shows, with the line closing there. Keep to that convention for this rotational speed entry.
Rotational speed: 2750 rpm
